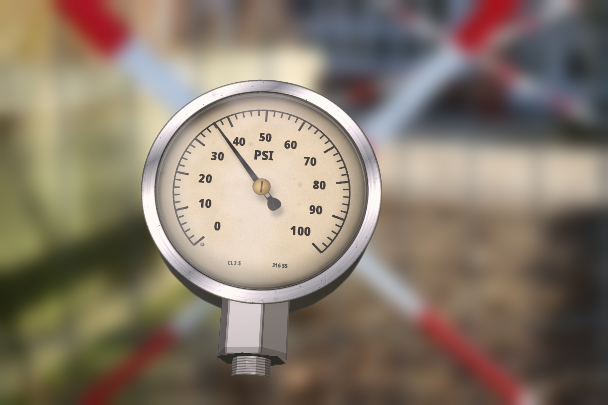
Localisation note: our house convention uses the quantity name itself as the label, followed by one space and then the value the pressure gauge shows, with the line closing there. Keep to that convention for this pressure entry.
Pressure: 36 psi
